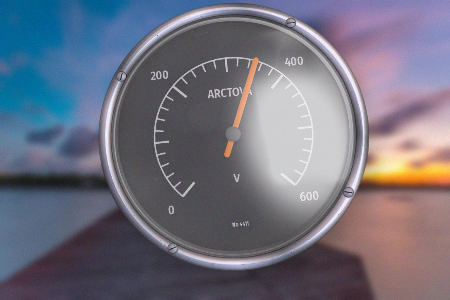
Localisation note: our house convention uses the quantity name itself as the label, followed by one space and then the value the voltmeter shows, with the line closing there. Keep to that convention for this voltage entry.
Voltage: 350 V
